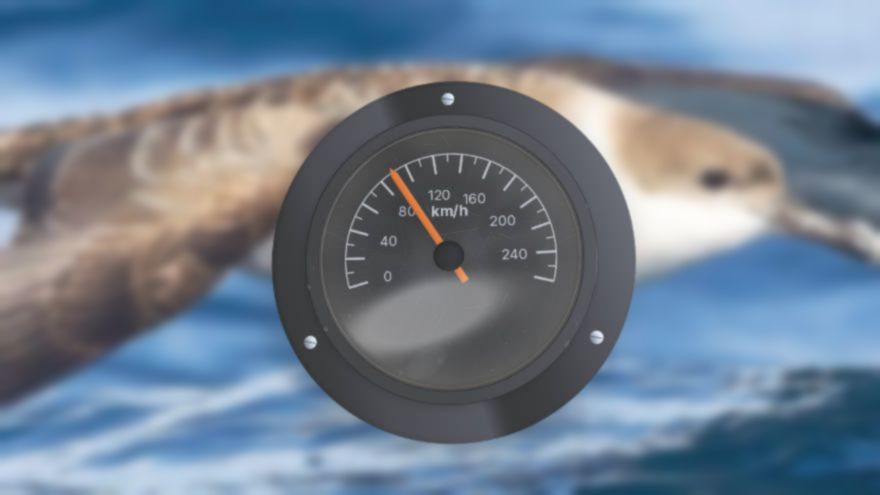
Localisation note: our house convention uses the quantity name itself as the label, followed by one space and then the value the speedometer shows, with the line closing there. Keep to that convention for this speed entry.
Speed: 90 km/h
